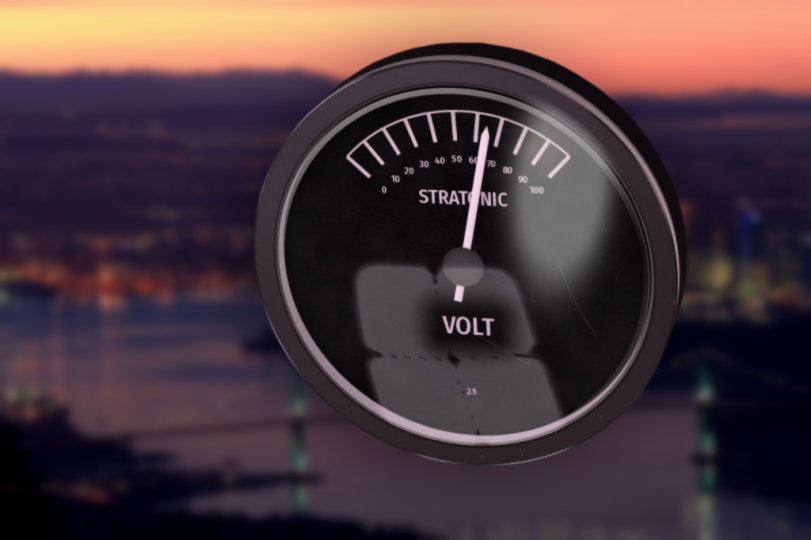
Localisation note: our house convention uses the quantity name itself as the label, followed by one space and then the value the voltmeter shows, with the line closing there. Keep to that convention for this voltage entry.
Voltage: 65 V
